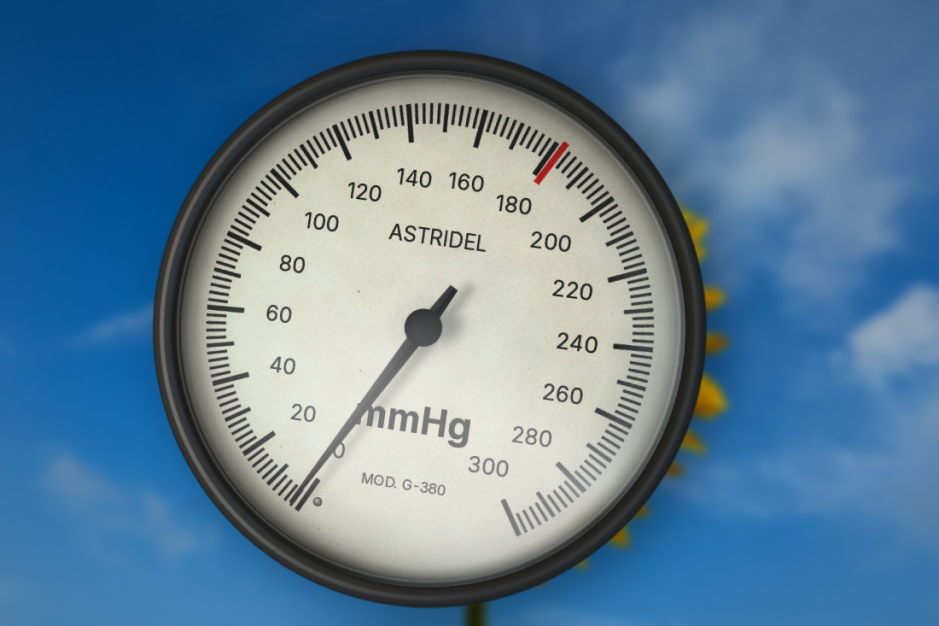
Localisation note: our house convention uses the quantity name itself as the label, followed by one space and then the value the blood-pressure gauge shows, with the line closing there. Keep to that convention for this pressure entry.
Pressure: 2 mmHg
